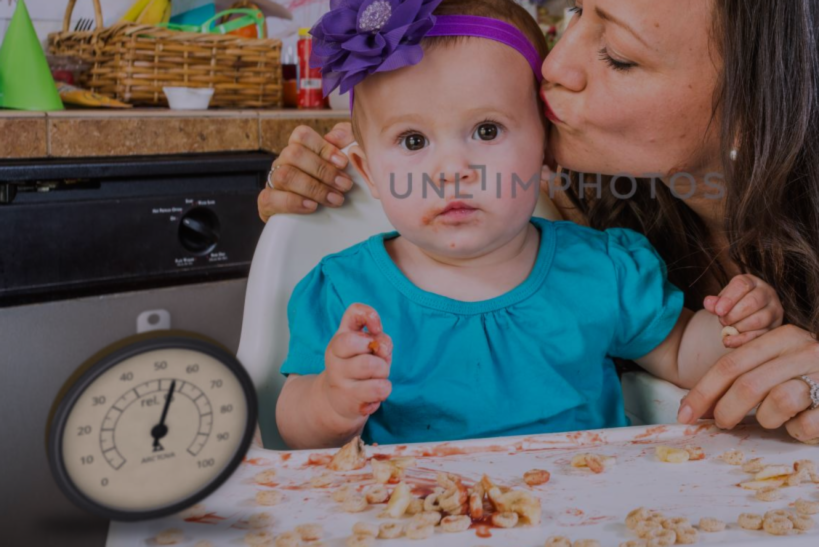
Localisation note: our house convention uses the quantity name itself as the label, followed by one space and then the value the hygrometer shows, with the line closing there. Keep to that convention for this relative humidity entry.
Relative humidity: 55 %
